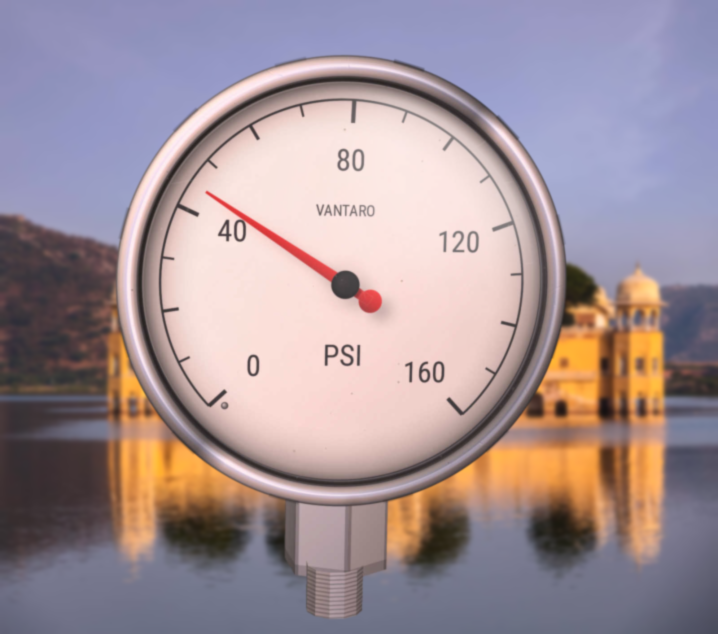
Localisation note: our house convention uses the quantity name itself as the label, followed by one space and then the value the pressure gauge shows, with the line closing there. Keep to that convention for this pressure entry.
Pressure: 45 psi
